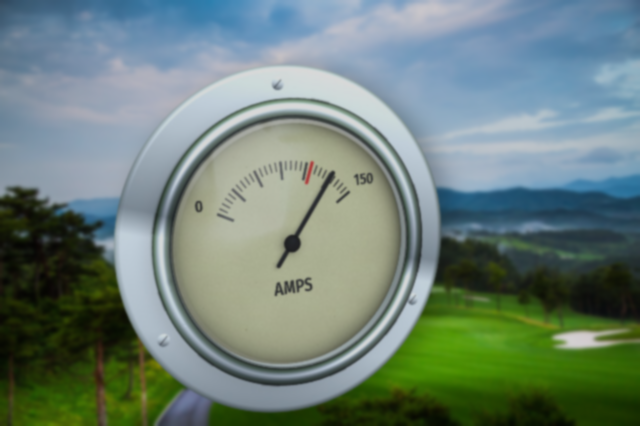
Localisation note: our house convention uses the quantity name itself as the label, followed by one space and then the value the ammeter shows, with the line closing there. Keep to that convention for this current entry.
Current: 125 A
